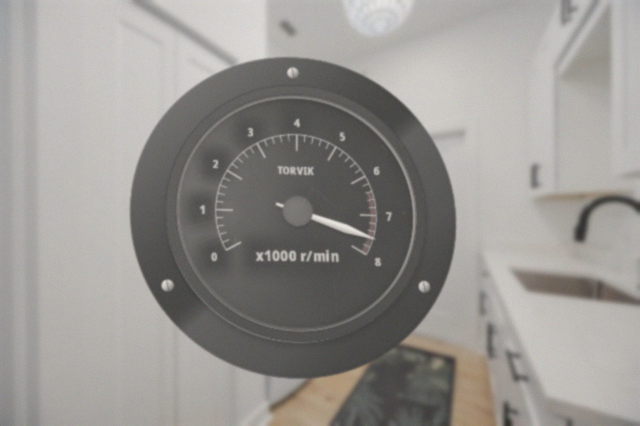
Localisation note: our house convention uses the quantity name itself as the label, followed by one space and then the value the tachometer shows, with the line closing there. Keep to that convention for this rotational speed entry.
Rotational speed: 7600 rpm
